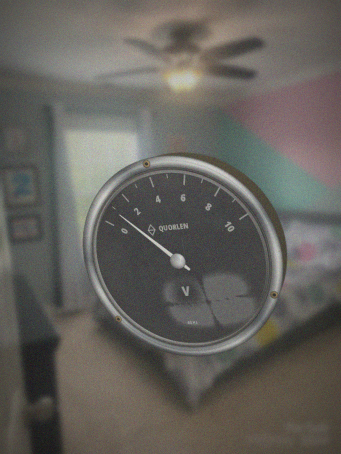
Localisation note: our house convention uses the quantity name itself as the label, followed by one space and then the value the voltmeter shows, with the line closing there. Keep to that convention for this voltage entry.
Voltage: 1 V
